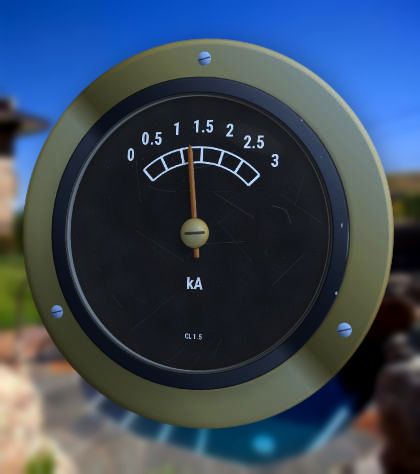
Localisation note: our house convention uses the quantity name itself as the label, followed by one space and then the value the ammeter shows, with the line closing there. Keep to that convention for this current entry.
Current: 1.25 kA
